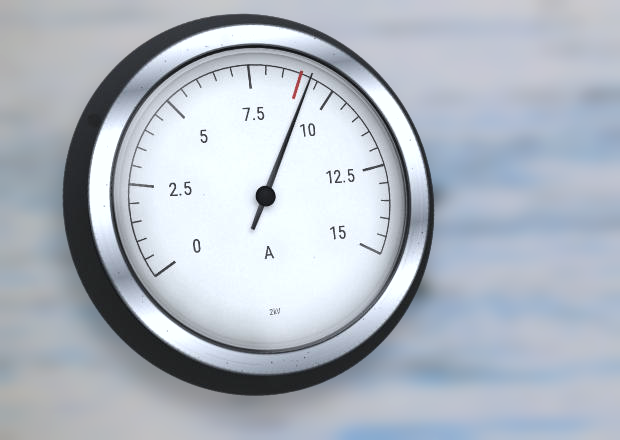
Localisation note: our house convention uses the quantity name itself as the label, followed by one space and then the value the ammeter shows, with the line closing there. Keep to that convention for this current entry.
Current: 9.25 A
